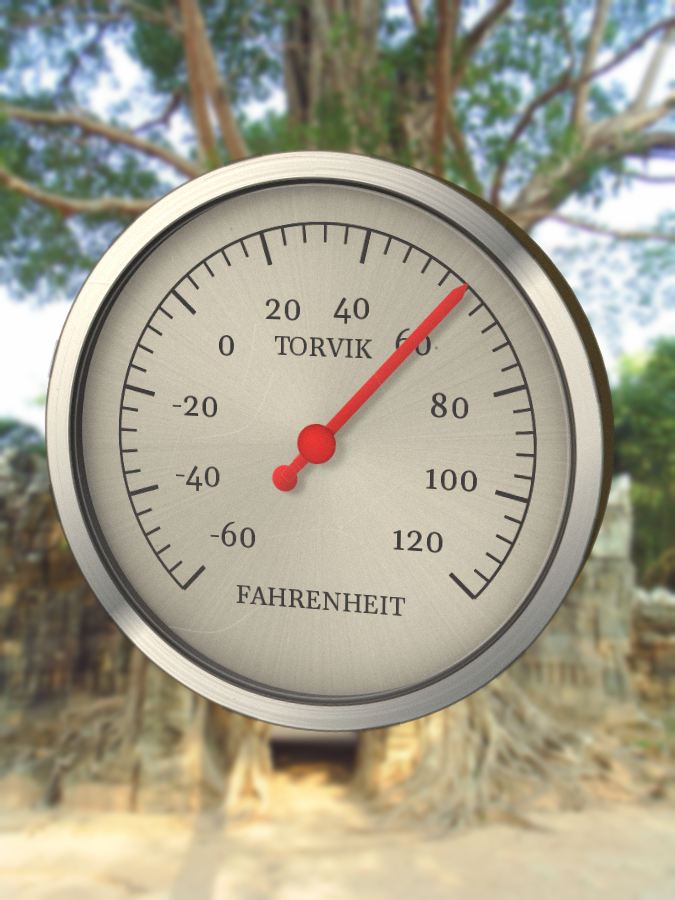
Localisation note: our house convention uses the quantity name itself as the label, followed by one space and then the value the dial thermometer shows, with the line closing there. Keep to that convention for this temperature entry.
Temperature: 60 °F
